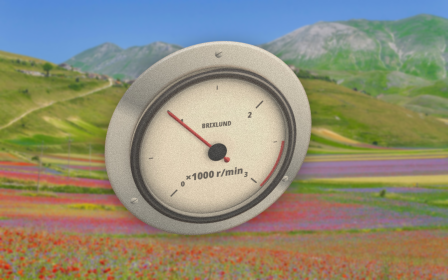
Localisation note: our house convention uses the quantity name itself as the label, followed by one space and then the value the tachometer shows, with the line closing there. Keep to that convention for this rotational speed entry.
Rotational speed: 1000 rpm
